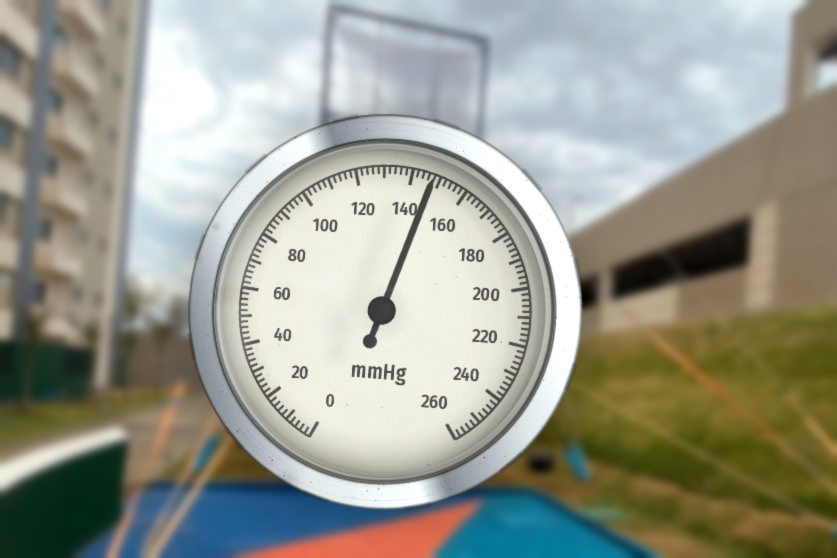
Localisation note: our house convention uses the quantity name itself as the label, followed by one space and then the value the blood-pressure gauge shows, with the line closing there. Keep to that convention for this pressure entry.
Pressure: 148 mmHg
